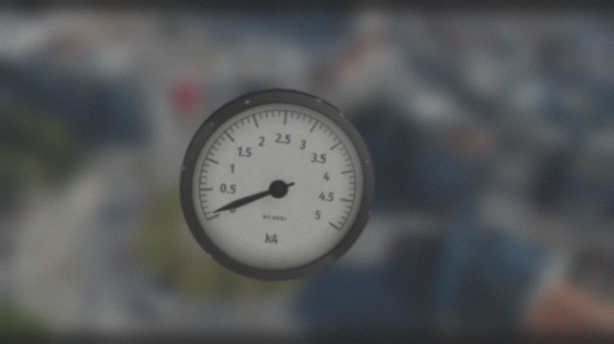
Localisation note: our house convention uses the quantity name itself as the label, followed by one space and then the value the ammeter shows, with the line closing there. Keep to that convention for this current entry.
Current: 0.1 kA
